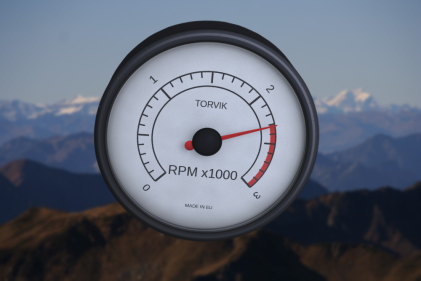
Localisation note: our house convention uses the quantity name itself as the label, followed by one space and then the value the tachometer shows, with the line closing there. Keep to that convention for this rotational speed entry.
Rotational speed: 2300 rpm
